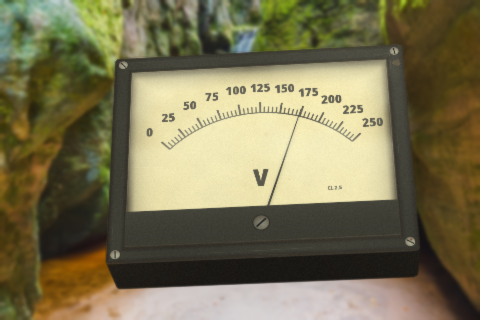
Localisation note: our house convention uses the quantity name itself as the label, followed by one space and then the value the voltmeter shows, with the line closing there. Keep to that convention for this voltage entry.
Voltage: 175 V
